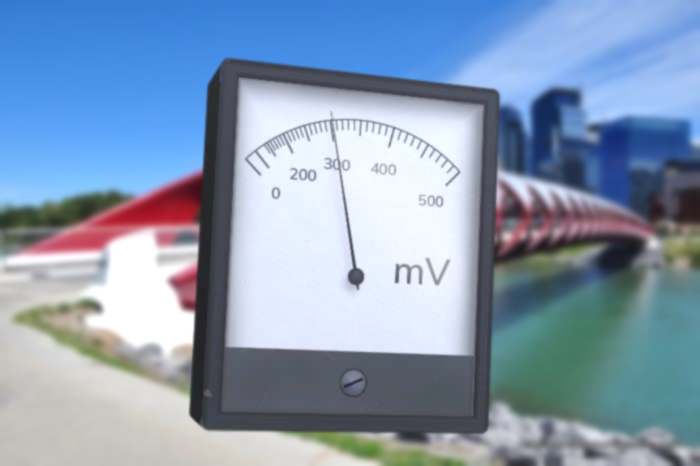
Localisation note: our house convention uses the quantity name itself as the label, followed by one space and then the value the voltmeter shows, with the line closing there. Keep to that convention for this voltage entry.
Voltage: 300 mV
